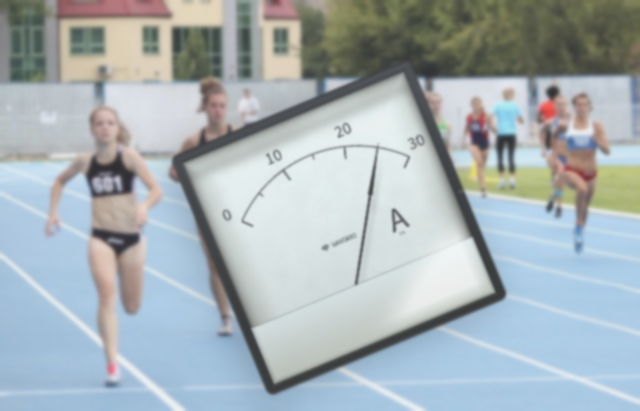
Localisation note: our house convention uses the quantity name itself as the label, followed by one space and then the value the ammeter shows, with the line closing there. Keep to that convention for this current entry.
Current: 25 A
